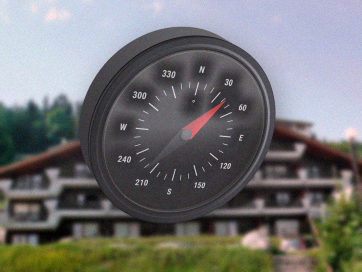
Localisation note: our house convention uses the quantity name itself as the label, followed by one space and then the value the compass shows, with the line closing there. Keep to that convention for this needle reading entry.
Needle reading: 40 °
